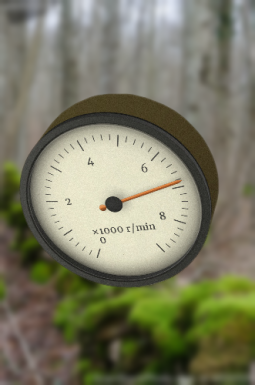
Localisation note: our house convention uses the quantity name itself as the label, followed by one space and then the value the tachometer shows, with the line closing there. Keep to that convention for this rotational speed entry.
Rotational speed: 6800 rpm
